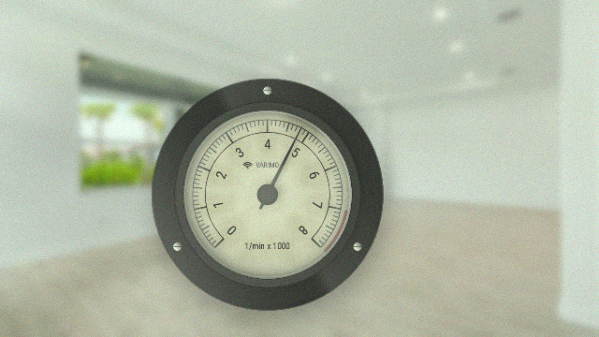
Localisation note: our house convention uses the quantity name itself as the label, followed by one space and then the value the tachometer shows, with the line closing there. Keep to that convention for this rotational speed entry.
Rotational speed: 4800 rpm
